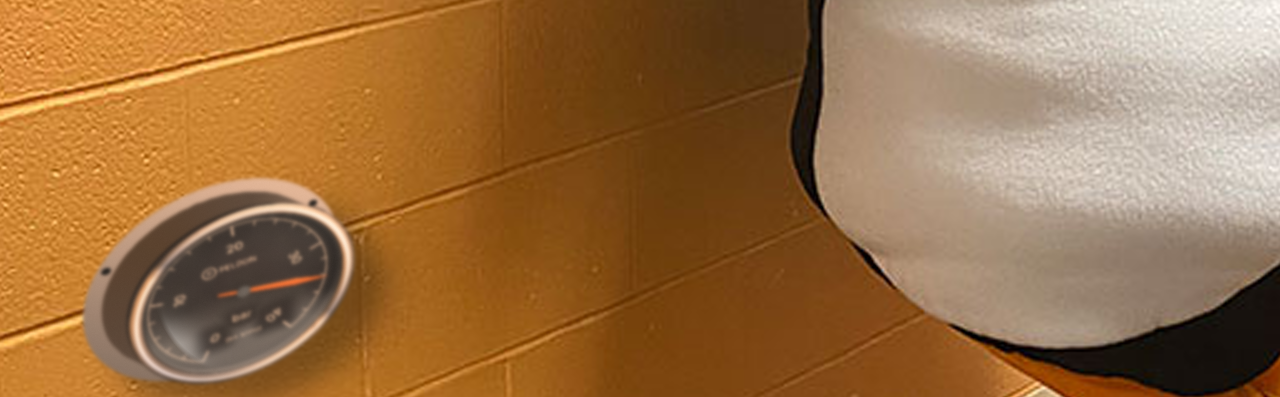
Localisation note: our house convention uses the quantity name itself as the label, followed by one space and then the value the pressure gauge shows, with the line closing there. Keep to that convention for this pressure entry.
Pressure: 34 bar
